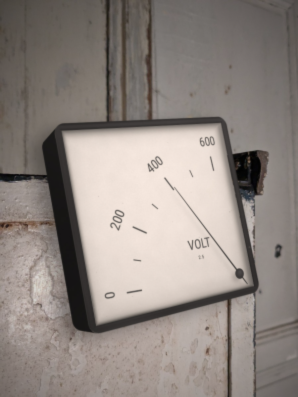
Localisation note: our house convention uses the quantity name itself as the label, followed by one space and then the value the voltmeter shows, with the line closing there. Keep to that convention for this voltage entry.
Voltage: 400 V
